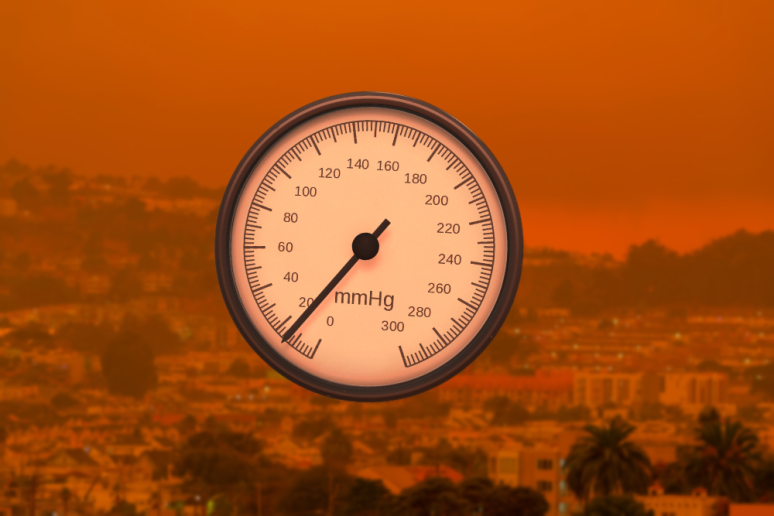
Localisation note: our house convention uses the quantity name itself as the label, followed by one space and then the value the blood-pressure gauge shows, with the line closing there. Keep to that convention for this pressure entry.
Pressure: 14 mmHg
